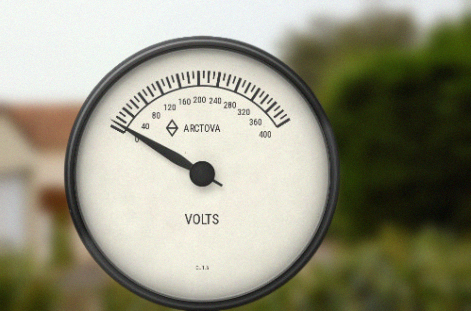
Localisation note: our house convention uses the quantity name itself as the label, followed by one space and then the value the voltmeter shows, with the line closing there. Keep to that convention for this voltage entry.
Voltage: 10 V
